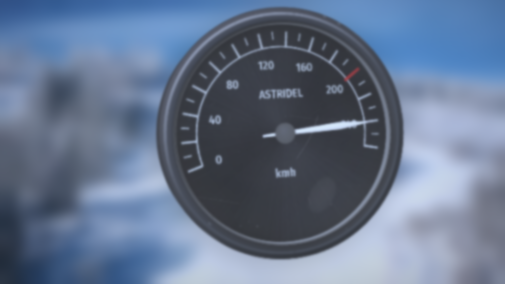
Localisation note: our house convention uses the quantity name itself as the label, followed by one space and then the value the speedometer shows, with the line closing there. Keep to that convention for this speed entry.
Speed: 240 km/h
